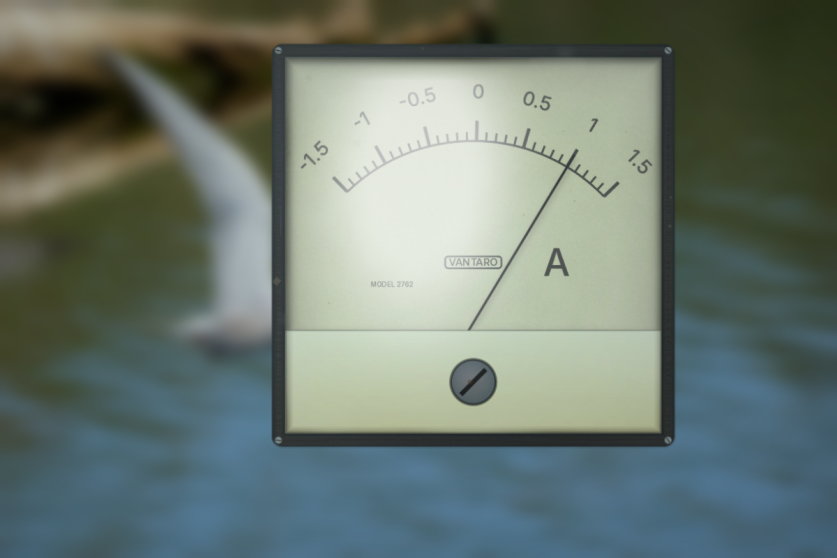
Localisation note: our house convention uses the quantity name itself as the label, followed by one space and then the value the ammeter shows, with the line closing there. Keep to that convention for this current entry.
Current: 1 A
